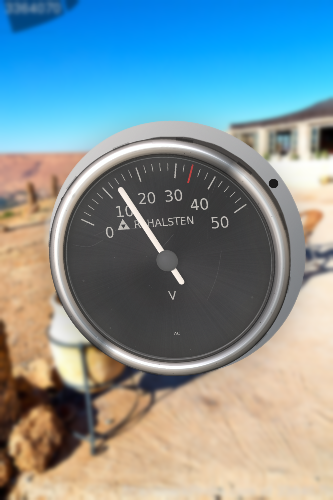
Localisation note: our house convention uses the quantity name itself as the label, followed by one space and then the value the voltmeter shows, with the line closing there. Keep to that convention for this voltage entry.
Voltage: 14 V
